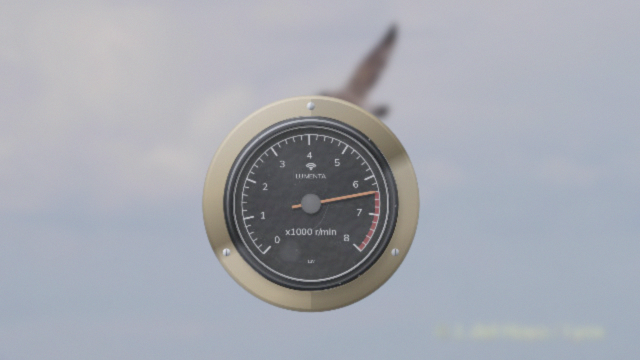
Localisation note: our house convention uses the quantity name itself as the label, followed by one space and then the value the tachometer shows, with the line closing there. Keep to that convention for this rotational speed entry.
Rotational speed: 6400 rpm
